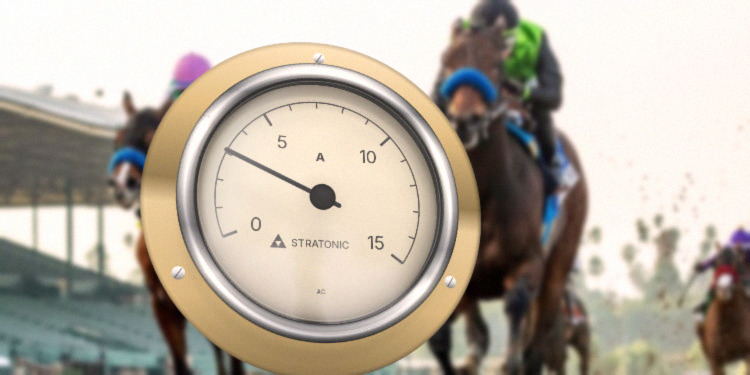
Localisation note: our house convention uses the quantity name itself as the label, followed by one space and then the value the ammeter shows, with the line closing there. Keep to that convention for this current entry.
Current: 3 A
